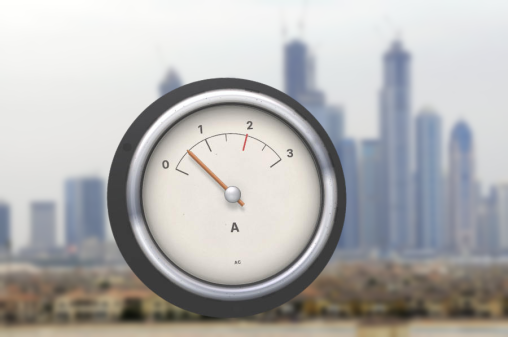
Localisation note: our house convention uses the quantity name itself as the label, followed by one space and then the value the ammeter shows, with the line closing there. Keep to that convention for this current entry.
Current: 0.5 A
